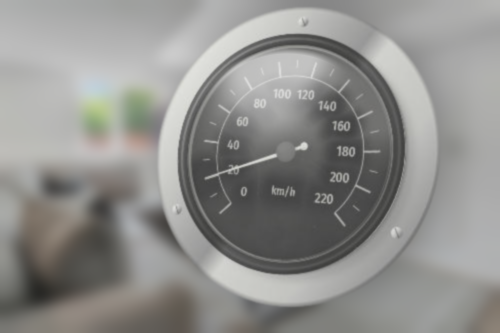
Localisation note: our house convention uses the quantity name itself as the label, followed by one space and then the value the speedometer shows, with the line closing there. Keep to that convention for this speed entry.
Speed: 20 km/h
